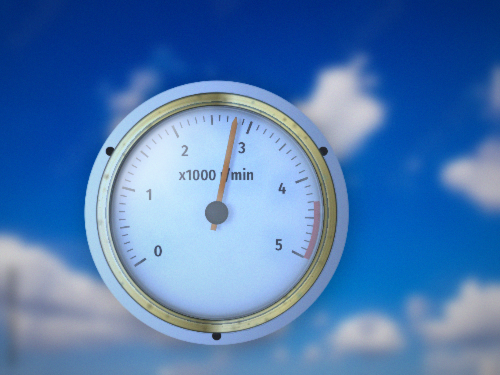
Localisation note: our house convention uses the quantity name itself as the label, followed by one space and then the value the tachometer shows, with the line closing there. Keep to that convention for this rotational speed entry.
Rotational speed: 2800 rpm
